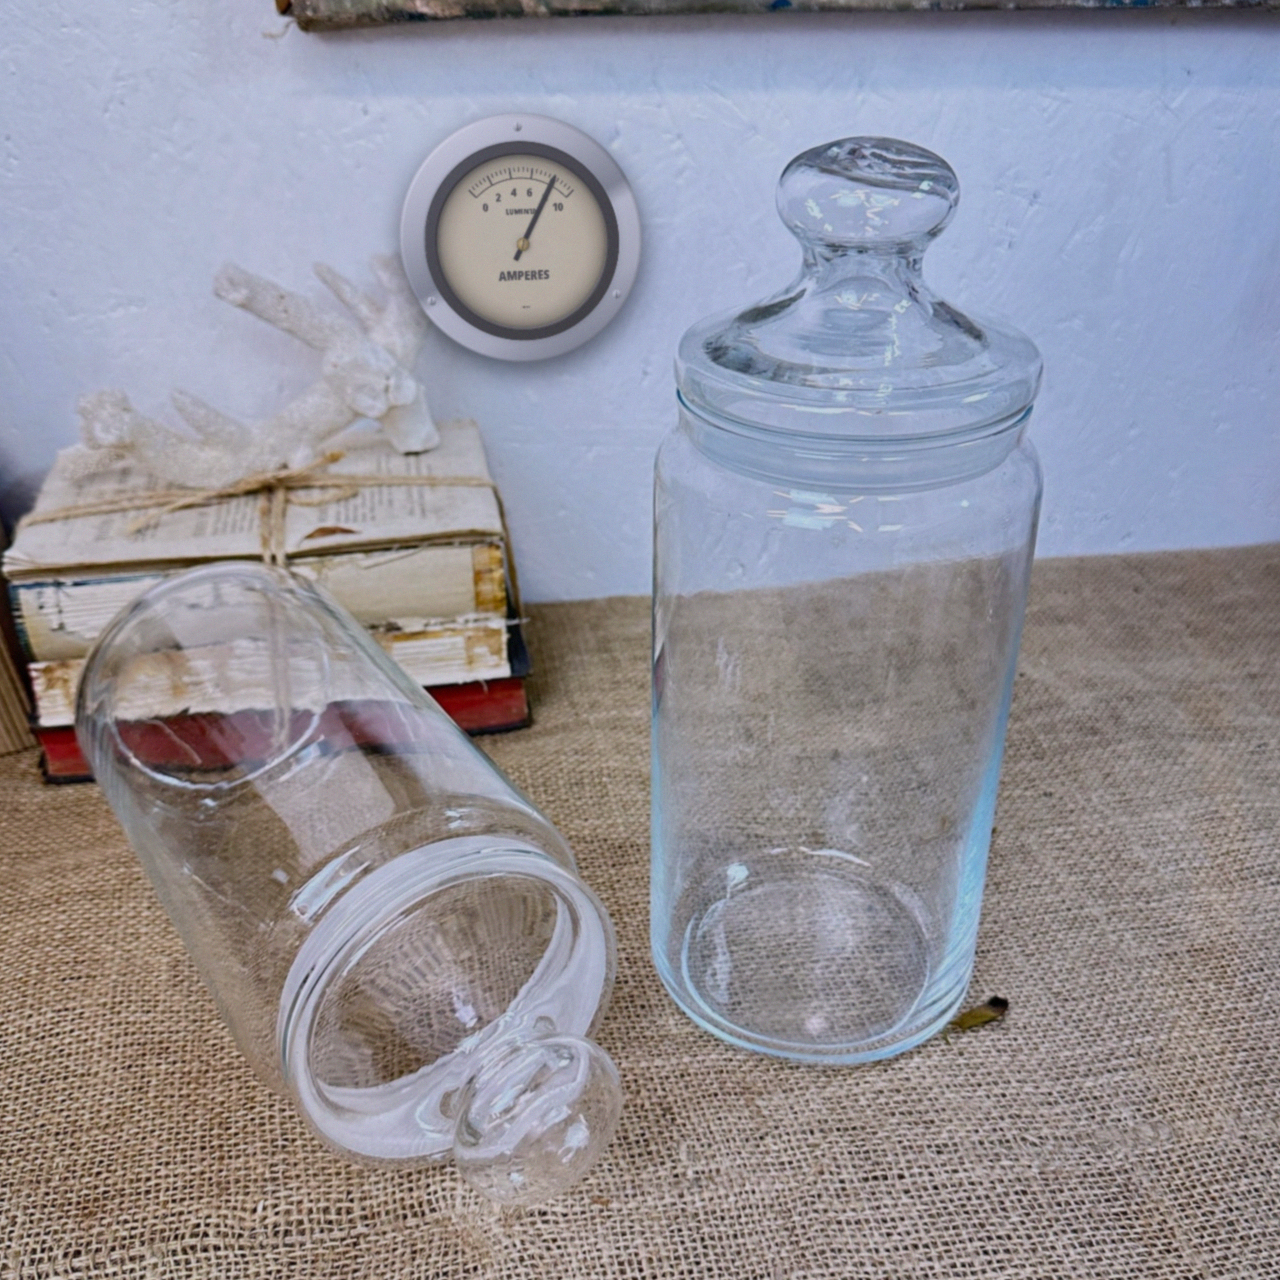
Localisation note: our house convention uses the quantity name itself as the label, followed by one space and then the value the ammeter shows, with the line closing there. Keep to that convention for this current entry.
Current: 8 A
